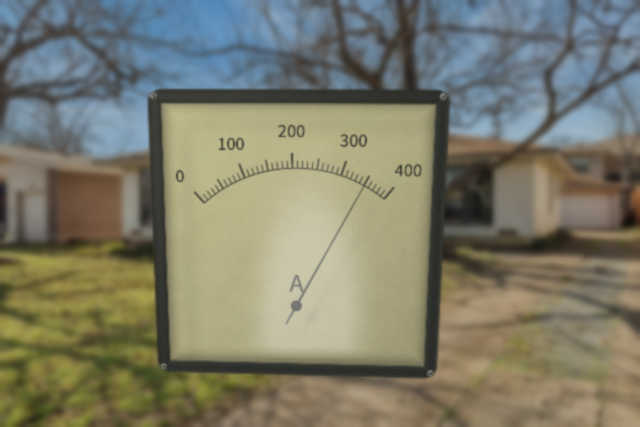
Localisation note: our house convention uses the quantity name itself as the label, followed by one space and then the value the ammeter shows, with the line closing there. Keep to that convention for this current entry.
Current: 350 A
